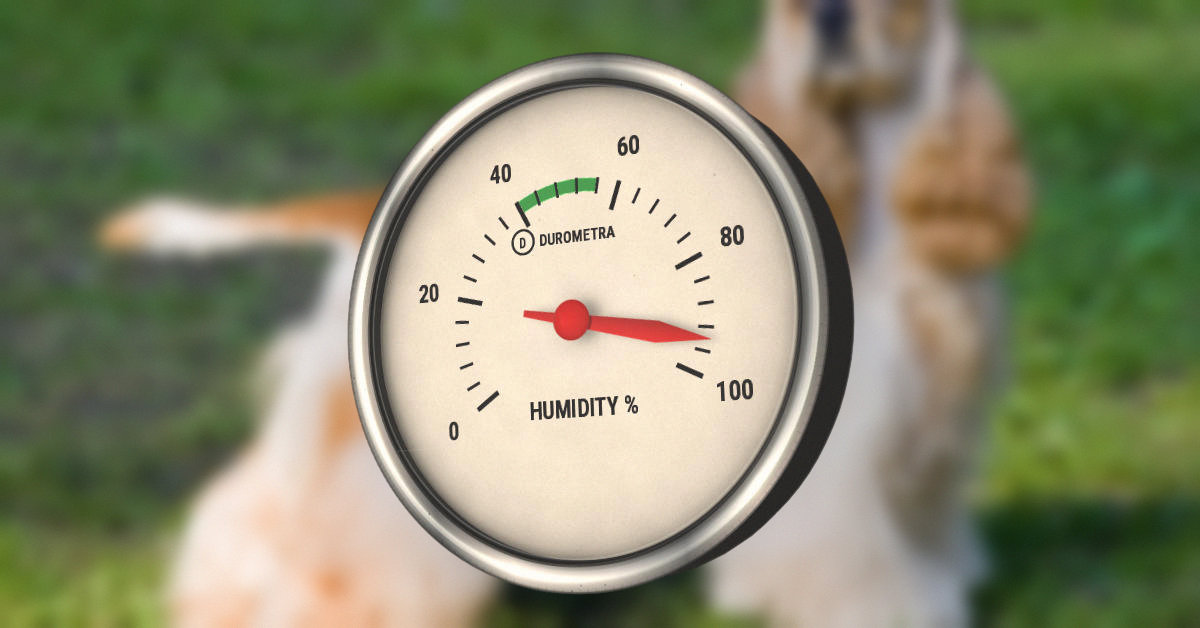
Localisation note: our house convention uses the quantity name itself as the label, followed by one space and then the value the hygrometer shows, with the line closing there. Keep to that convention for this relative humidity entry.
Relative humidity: 94 %
